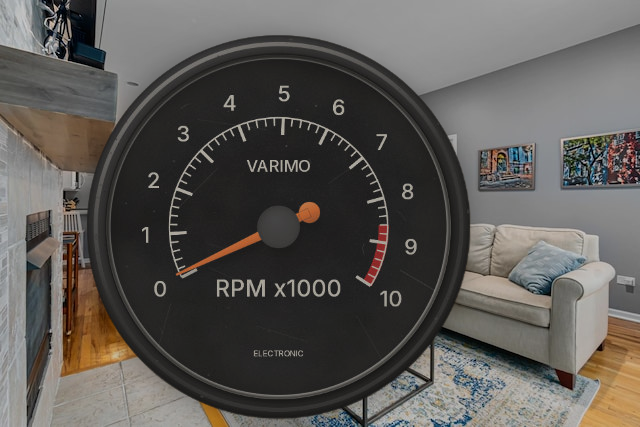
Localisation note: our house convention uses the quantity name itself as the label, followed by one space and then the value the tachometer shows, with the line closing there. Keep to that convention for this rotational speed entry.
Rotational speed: 100 rpm
